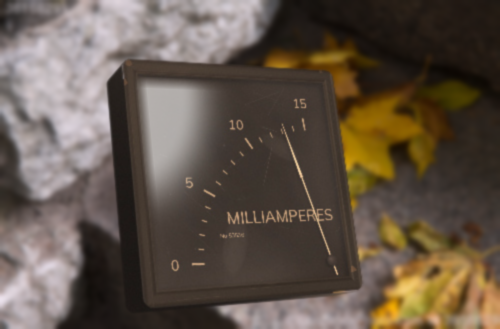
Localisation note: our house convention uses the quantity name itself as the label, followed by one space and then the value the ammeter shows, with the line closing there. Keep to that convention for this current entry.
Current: 13 mA
